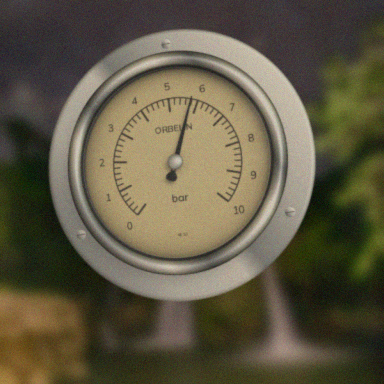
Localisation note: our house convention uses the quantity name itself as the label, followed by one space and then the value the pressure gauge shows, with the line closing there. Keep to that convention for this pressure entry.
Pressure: 5.8 bar
